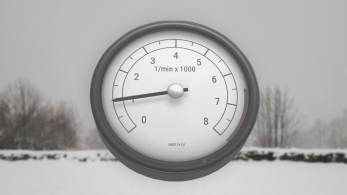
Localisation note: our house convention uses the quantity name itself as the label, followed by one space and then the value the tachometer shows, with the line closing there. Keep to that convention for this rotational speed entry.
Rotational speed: 1000 rpm
